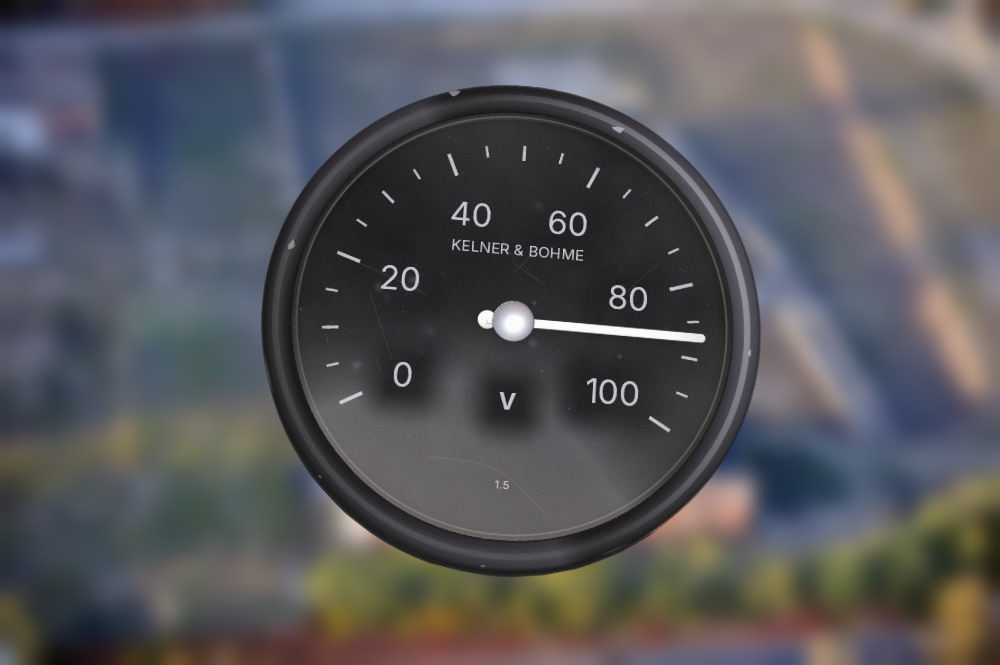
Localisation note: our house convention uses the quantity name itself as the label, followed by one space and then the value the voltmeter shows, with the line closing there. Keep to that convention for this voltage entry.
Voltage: 87.5 V
